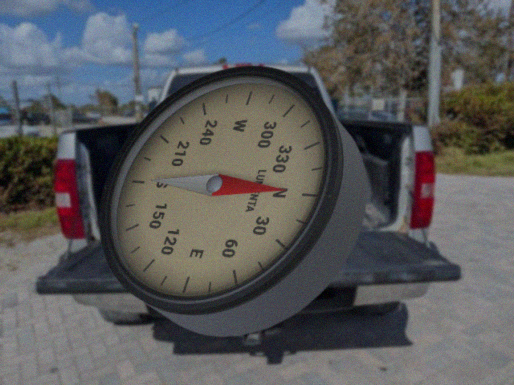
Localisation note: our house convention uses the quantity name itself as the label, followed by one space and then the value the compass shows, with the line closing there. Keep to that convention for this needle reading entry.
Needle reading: 0 °
